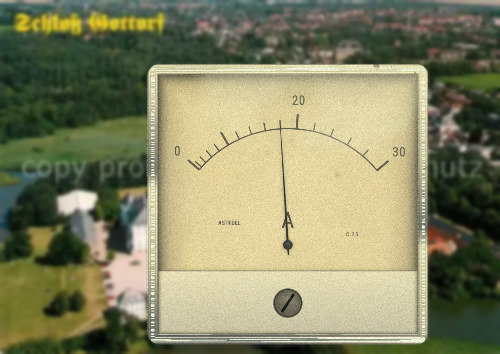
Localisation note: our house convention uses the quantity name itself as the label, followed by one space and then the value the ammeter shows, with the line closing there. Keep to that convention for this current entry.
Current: 18 A
